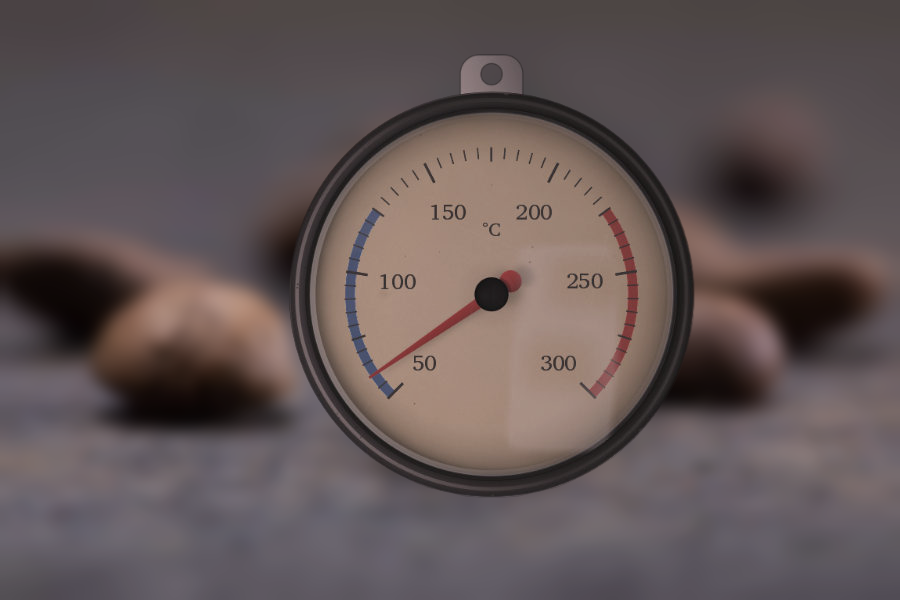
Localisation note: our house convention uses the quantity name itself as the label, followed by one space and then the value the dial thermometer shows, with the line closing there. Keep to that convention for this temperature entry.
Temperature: 60 °C
